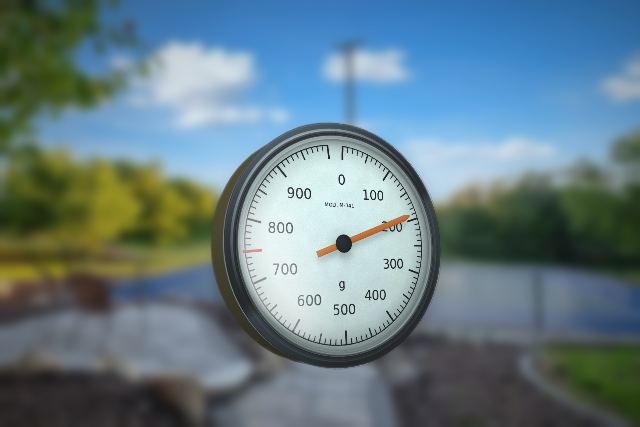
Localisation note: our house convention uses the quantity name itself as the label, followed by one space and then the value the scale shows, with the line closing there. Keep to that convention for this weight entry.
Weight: 190 g
